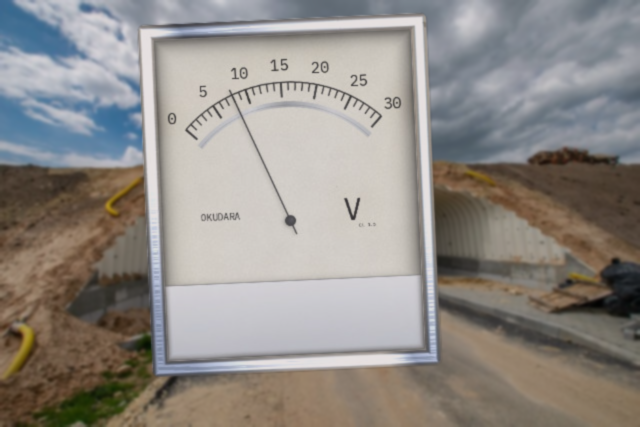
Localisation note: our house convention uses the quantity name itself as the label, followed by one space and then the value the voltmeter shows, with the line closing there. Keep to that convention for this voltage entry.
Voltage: 8 V
